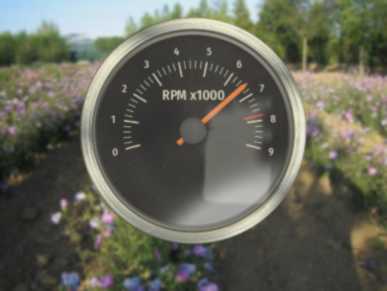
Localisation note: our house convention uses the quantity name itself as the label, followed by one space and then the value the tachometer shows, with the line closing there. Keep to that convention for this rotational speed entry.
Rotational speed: 6600 rpm
